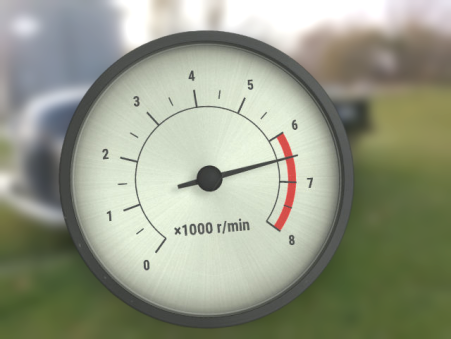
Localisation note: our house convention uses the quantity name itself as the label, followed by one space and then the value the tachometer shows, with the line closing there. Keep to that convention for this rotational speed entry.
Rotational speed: 6500 rpm
